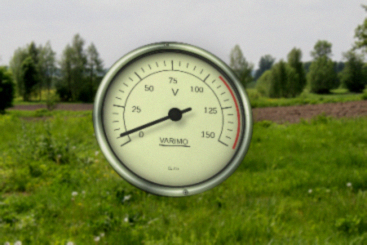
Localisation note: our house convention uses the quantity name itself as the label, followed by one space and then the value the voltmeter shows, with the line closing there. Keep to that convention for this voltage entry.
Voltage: 5 V
